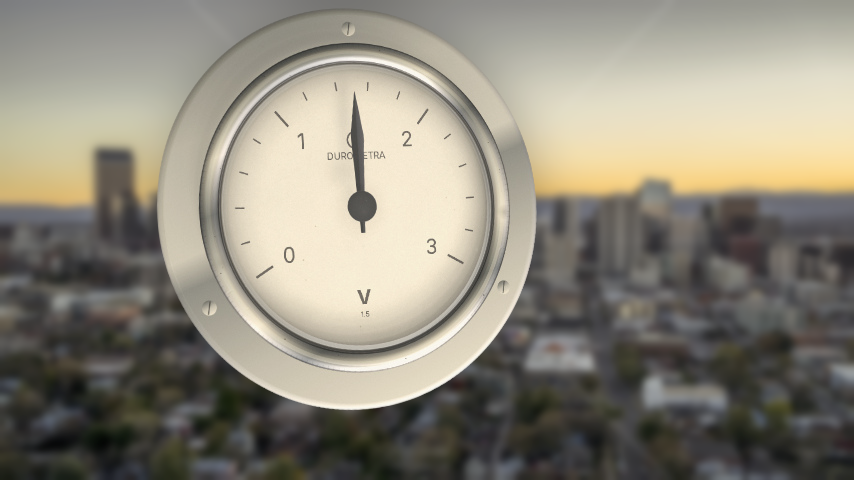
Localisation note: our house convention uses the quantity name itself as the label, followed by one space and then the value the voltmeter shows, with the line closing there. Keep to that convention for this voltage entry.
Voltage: 1.5 V
